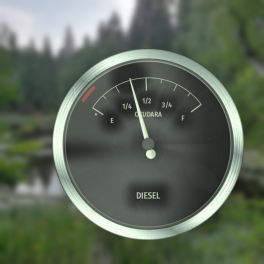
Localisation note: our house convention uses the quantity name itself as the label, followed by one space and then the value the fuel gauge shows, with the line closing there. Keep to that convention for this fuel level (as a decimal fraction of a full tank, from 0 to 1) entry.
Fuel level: 0.375
